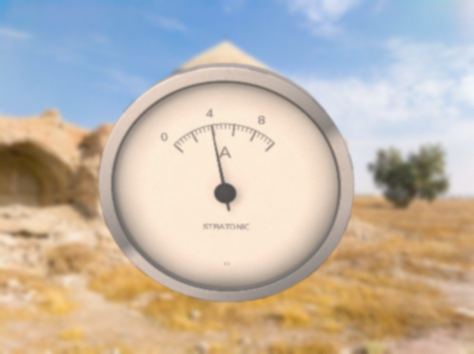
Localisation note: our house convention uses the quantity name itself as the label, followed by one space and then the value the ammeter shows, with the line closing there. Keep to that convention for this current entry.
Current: 4 A
